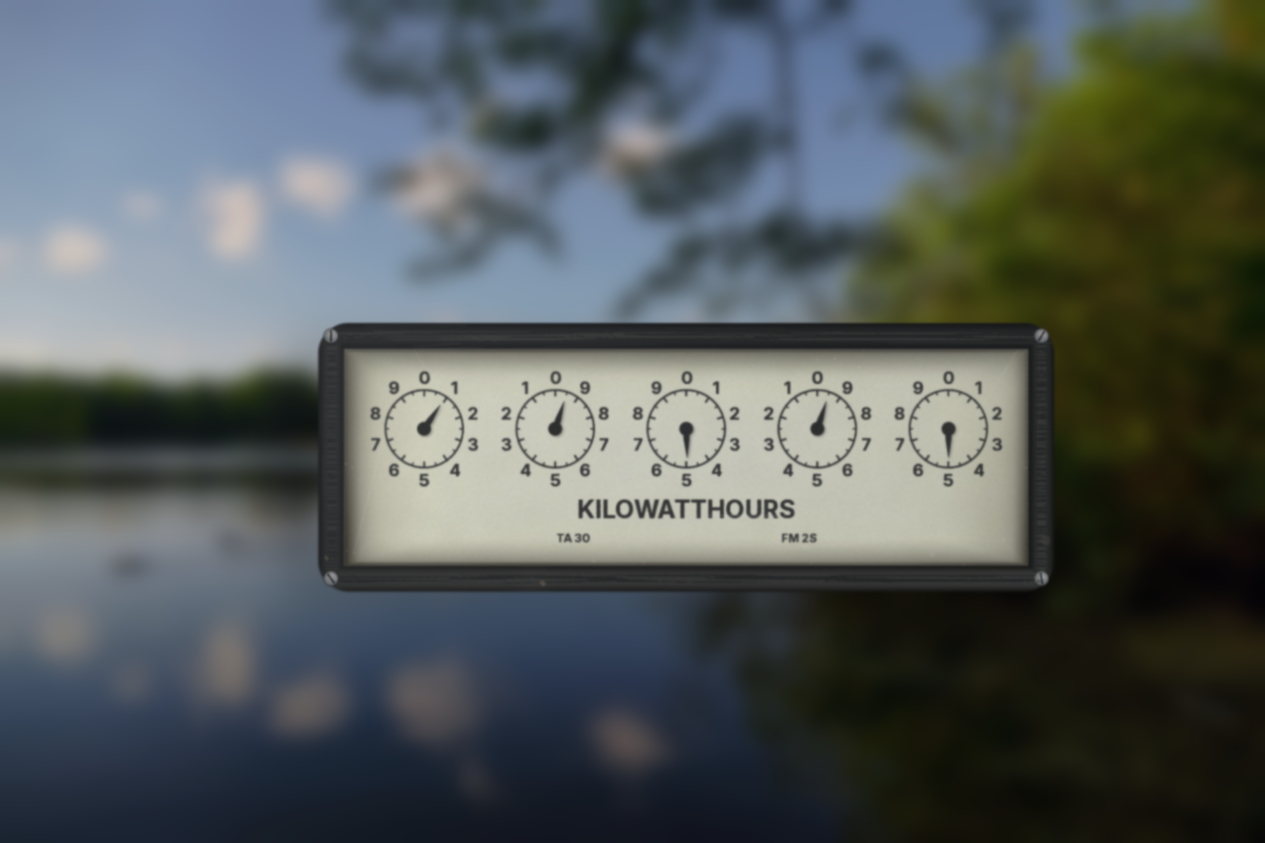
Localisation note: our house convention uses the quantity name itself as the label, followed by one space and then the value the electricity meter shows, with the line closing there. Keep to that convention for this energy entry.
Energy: 9495 kWh
